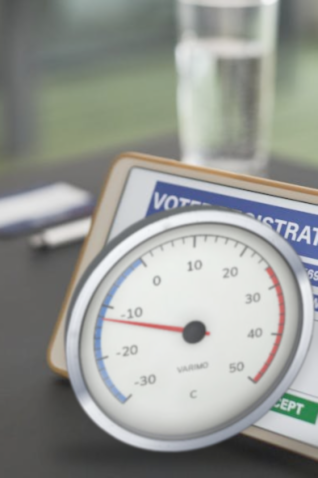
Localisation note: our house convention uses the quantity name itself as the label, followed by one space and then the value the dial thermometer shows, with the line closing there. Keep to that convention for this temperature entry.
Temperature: -12 °C
